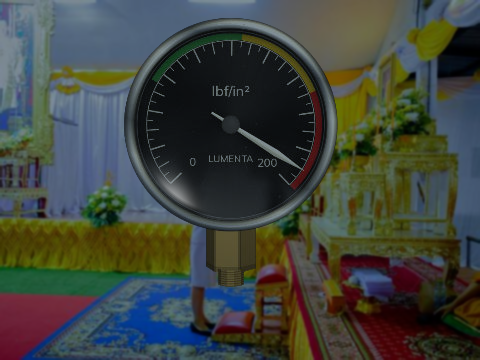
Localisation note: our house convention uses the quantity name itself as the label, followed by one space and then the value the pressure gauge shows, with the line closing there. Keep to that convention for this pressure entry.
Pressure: 190 psi
